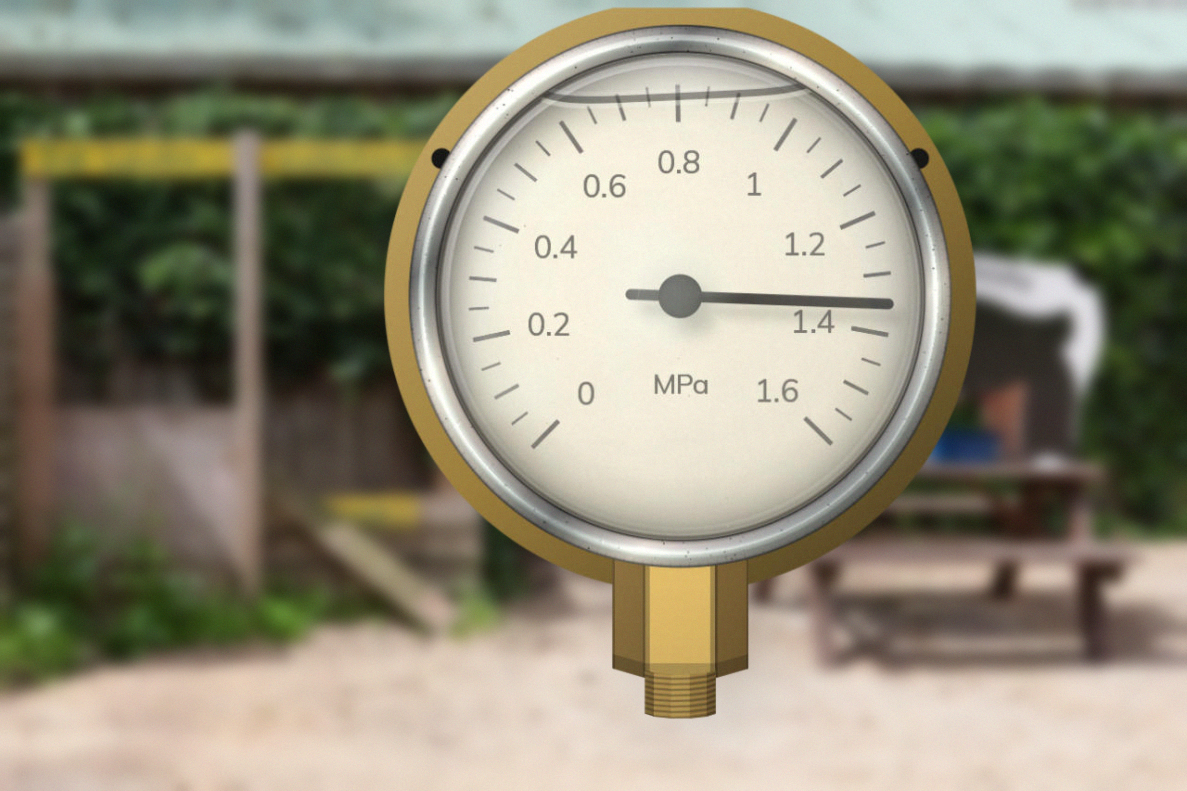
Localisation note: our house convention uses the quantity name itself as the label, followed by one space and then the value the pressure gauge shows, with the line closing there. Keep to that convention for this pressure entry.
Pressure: 1.35 MPa
